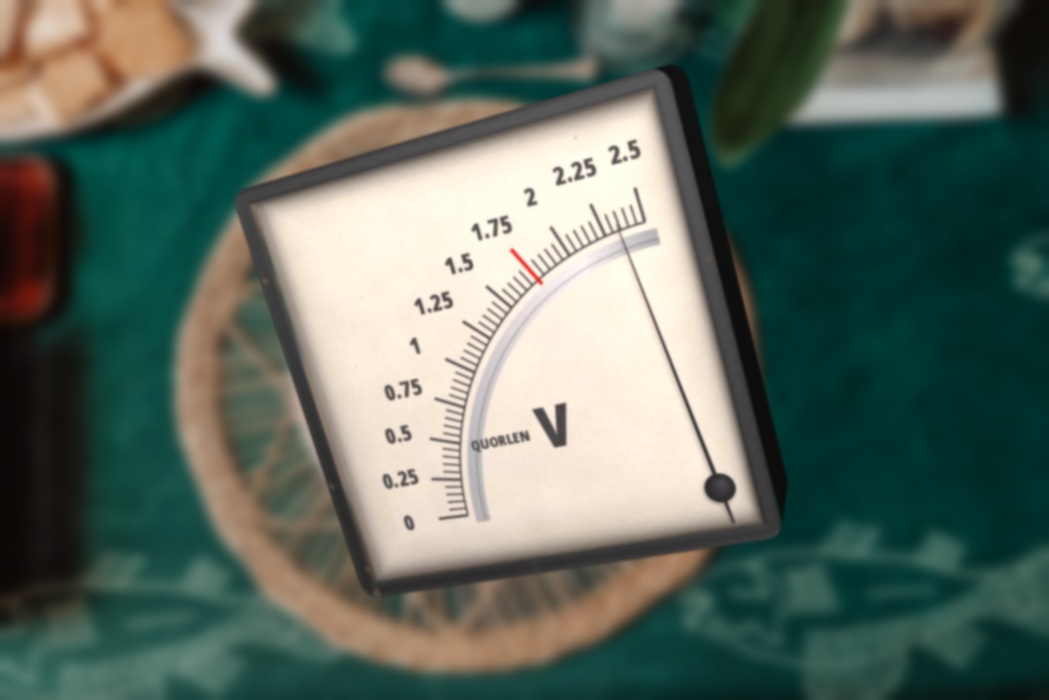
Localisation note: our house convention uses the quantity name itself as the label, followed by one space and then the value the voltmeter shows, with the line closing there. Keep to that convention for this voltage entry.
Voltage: 2.35 V
